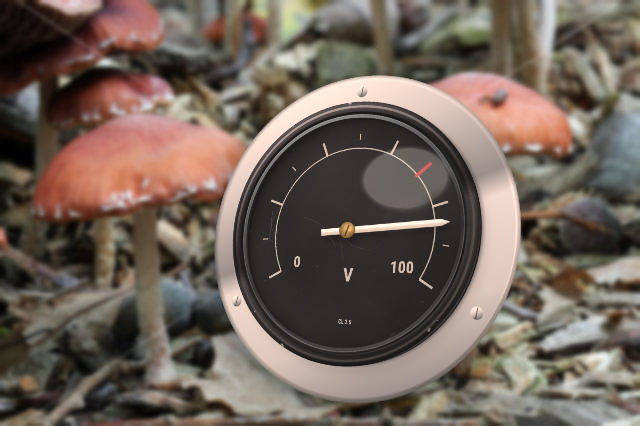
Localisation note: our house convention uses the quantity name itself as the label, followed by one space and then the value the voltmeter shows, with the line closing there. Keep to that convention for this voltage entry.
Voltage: 85 V
